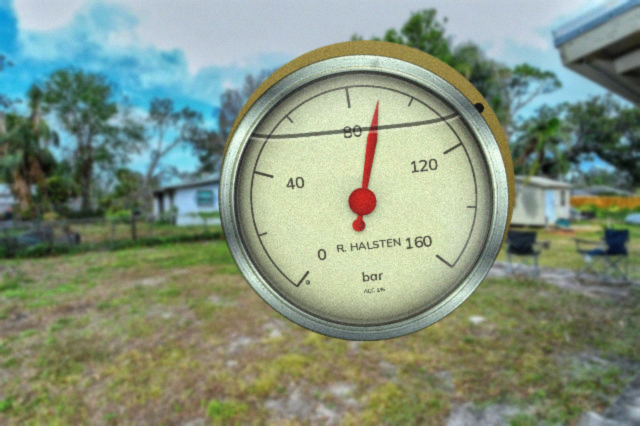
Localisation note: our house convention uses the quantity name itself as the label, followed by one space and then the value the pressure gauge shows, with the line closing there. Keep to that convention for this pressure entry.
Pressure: 90 bar
